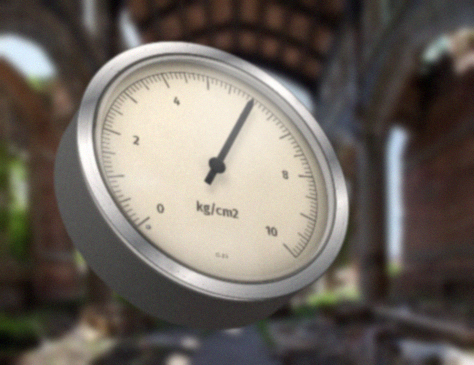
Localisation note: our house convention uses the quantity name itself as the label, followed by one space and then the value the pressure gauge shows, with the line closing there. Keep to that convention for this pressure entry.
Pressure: 6 kg/cm²
